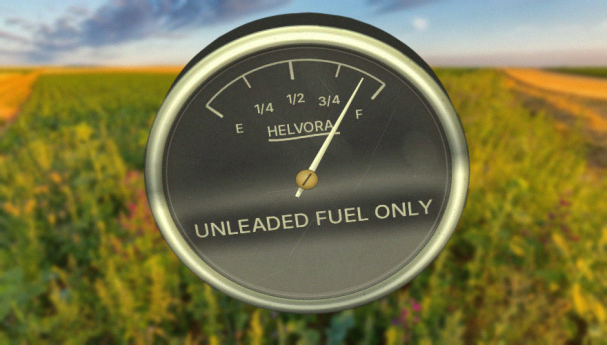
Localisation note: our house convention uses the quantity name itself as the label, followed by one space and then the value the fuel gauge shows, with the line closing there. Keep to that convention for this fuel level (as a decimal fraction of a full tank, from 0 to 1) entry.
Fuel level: 0.875
